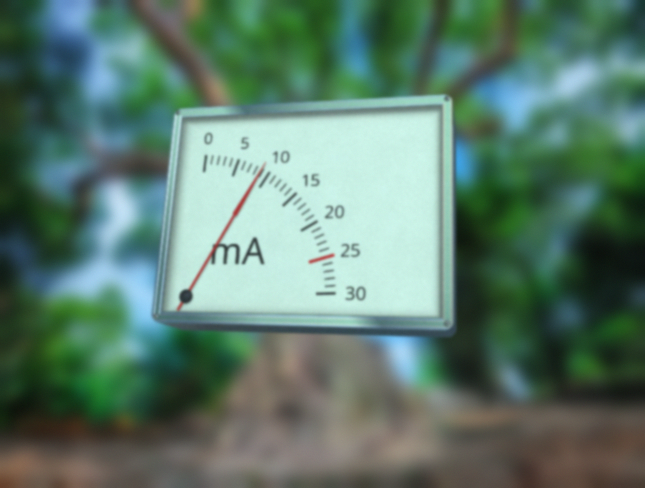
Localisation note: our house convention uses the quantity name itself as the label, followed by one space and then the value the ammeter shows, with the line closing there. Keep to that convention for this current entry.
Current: 9 mA
